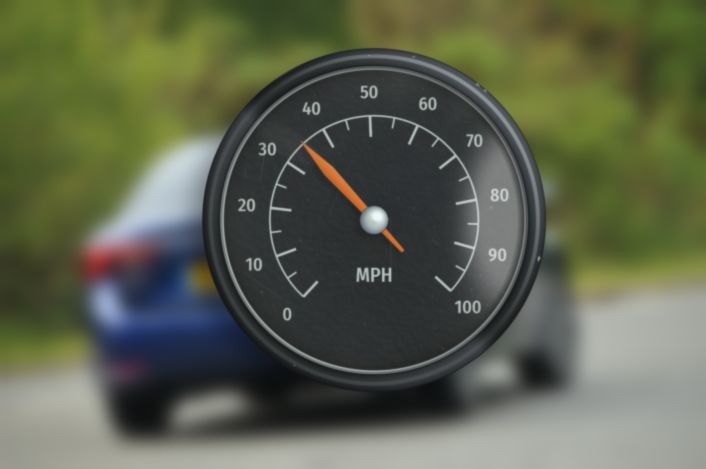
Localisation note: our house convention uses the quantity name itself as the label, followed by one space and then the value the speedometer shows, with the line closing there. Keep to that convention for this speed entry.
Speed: 35 mph
